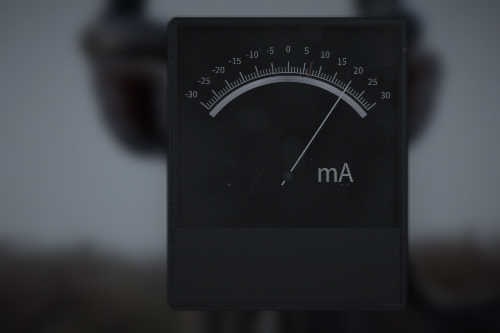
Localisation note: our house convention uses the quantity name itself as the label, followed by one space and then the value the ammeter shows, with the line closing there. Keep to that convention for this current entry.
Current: 20 mA
